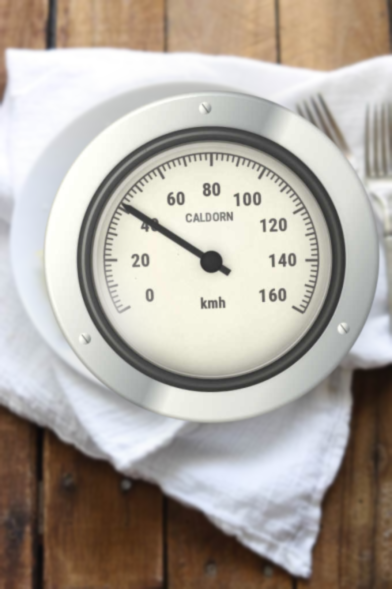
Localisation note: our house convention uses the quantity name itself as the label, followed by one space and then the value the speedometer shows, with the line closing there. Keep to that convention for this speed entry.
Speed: 42 km/h
